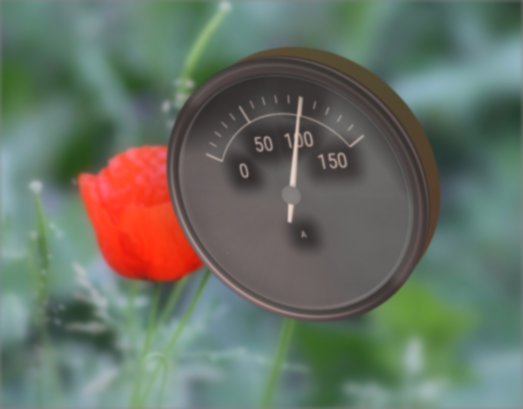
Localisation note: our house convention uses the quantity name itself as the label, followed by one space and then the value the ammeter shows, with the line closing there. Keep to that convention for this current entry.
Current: 100 A
